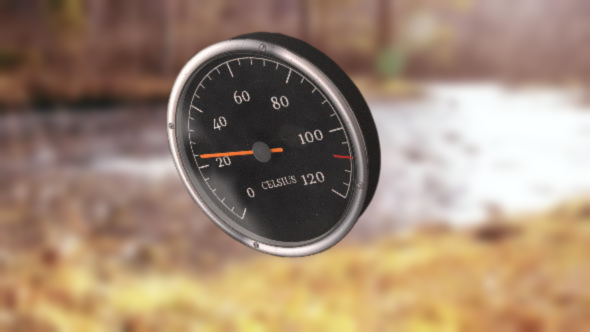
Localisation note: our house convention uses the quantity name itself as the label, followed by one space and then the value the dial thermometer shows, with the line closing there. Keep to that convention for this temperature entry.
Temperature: 24 °C
